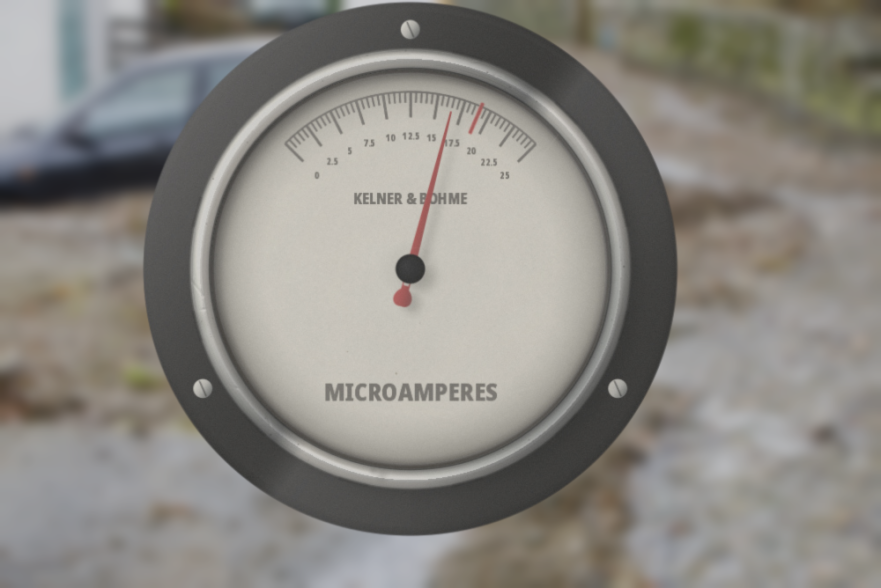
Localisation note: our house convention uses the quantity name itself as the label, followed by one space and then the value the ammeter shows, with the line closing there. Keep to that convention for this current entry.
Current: 16.5 µA
